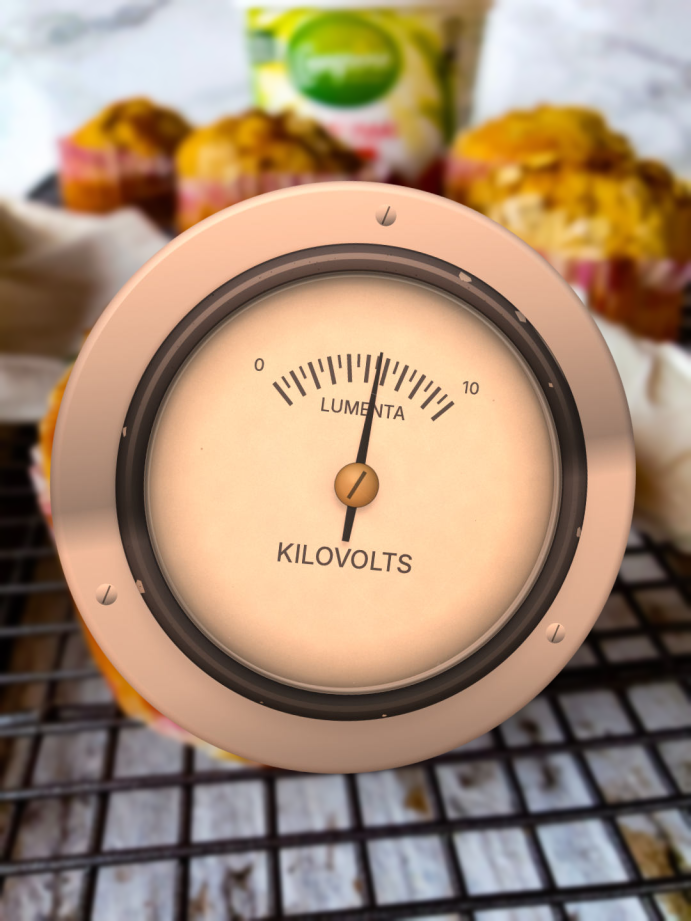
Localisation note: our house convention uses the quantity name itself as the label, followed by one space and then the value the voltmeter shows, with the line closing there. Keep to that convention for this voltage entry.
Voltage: 5.5 kV
